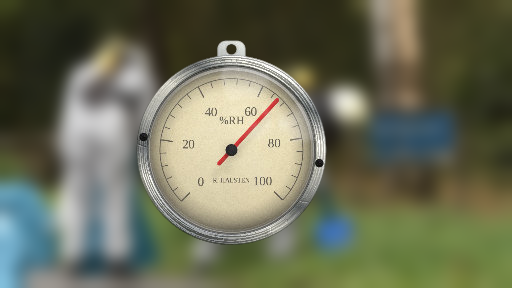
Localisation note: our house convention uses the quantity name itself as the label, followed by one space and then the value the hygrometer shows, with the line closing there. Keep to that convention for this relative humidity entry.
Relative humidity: 66 %
